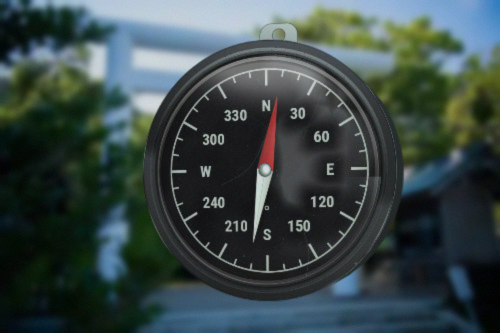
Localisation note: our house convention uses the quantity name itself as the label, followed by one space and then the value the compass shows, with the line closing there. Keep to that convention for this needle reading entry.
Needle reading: 10 °
